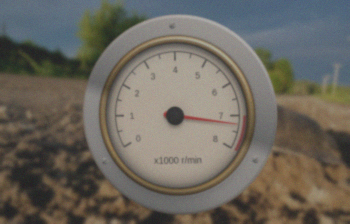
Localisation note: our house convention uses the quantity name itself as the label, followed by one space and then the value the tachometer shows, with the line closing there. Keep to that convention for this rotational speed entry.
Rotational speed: 7250 rpm
